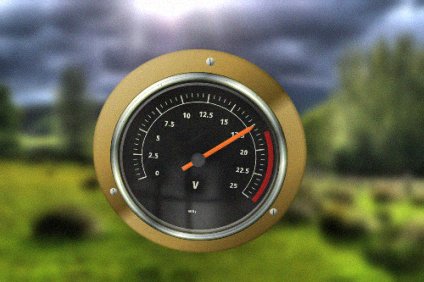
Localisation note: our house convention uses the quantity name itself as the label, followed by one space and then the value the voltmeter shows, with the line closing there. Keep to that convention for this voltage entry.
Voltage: 17.5 V
